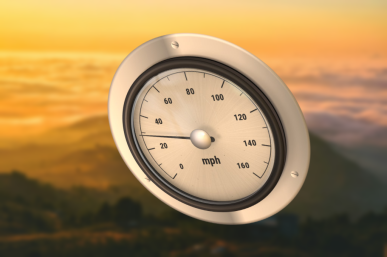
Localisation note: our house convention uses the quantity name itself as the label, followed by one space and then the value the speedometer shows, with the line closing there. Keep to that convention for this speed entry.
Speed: 30 mph
